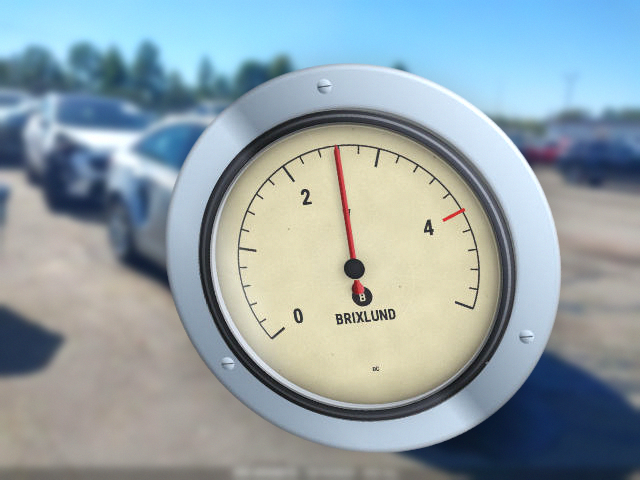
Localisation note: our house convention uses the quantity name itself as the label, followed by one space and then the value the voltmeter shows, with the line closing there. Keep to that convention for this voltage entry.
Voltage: 2.6 V
